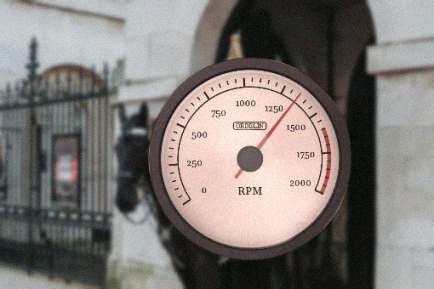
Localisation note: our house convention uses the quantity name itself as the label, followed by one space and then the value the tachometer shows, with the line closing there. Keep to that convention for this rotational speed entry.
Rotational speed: 1350 rpm
